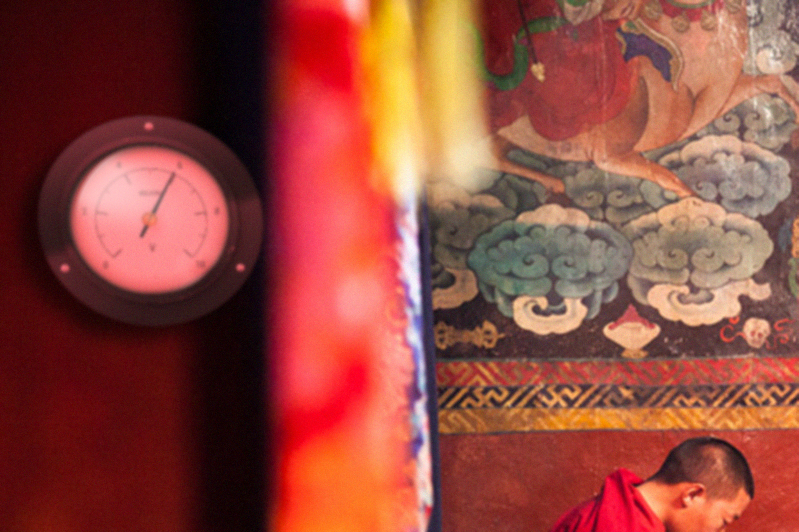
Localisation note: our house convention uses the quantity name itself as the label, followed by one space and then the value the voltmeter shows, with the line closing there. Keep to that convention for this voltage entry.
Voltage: 6 V
